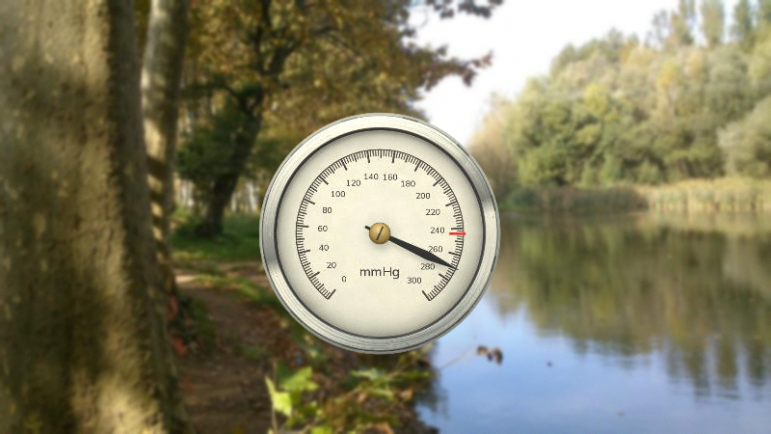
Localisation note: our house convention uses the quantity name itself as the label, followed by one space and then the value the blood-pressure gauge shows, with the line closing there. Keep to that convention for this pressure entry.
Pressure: 270 mmHg
